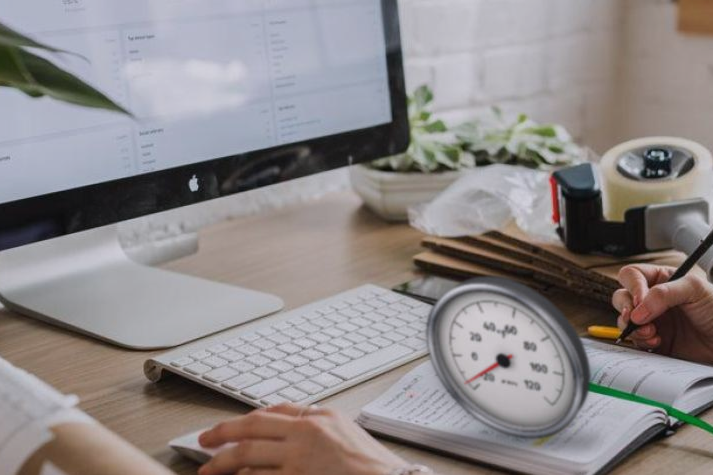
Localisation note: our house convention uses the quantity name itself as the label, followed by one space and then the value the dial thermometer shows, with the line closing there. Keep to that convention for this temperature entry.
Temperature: -15 °F
